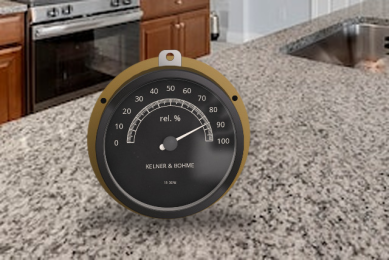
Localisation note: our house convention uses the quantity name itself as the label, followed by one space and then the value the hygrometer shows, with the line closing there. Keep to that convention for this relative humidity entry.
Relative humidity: 85 %
